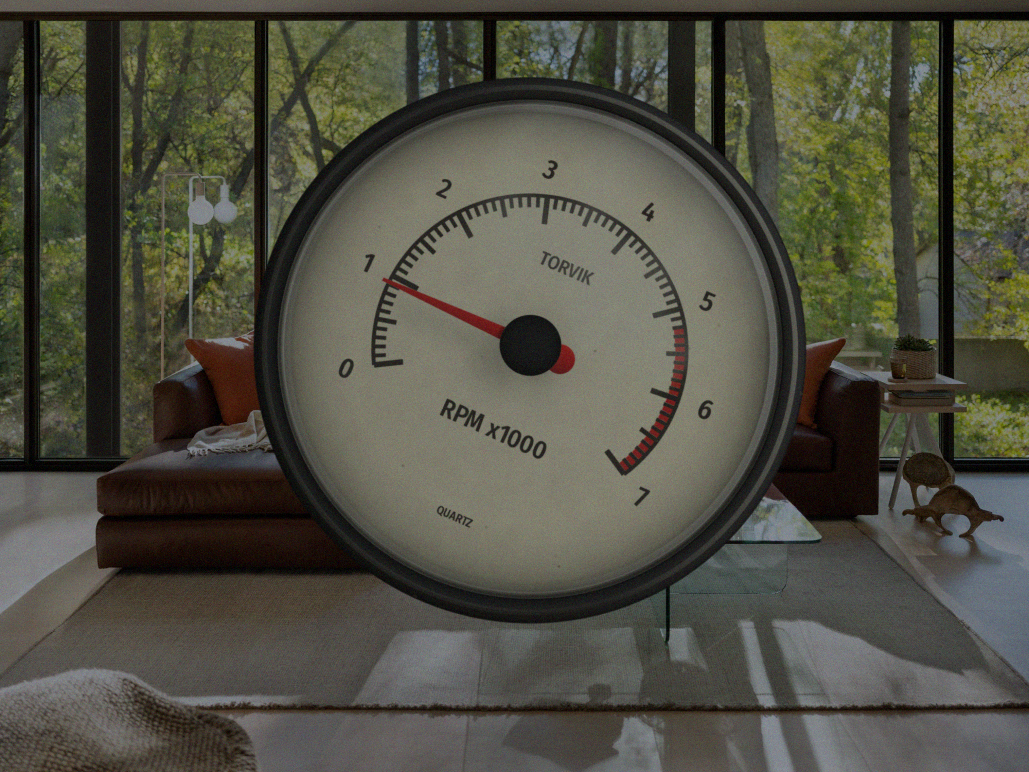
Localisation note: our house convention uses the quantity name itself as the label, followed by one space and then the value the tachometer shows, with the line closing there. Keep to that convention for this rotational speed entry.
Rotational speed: 900 rpm
